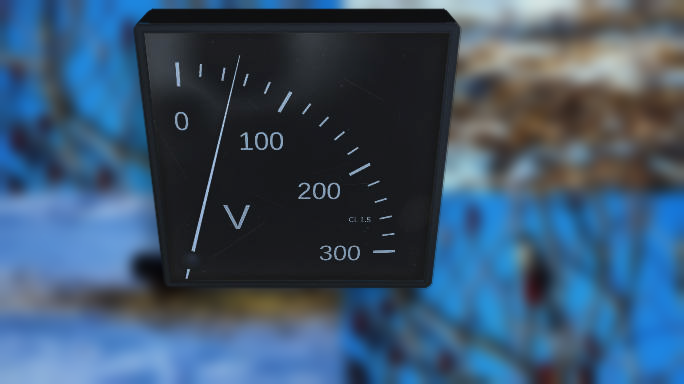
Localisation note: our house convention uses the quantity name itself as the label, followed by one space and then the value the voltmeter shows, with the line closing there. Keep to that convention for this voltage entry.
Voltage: 50 V
